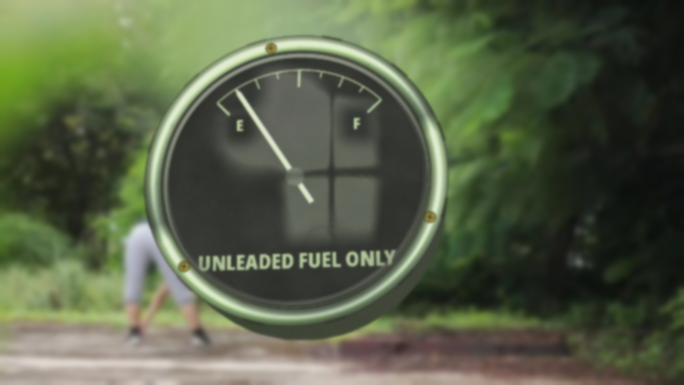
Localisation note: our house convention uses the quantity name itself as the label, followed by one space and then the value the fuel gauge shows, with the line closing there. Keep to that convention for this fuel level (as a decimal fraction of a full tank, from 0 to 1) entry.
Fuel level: 0.125
